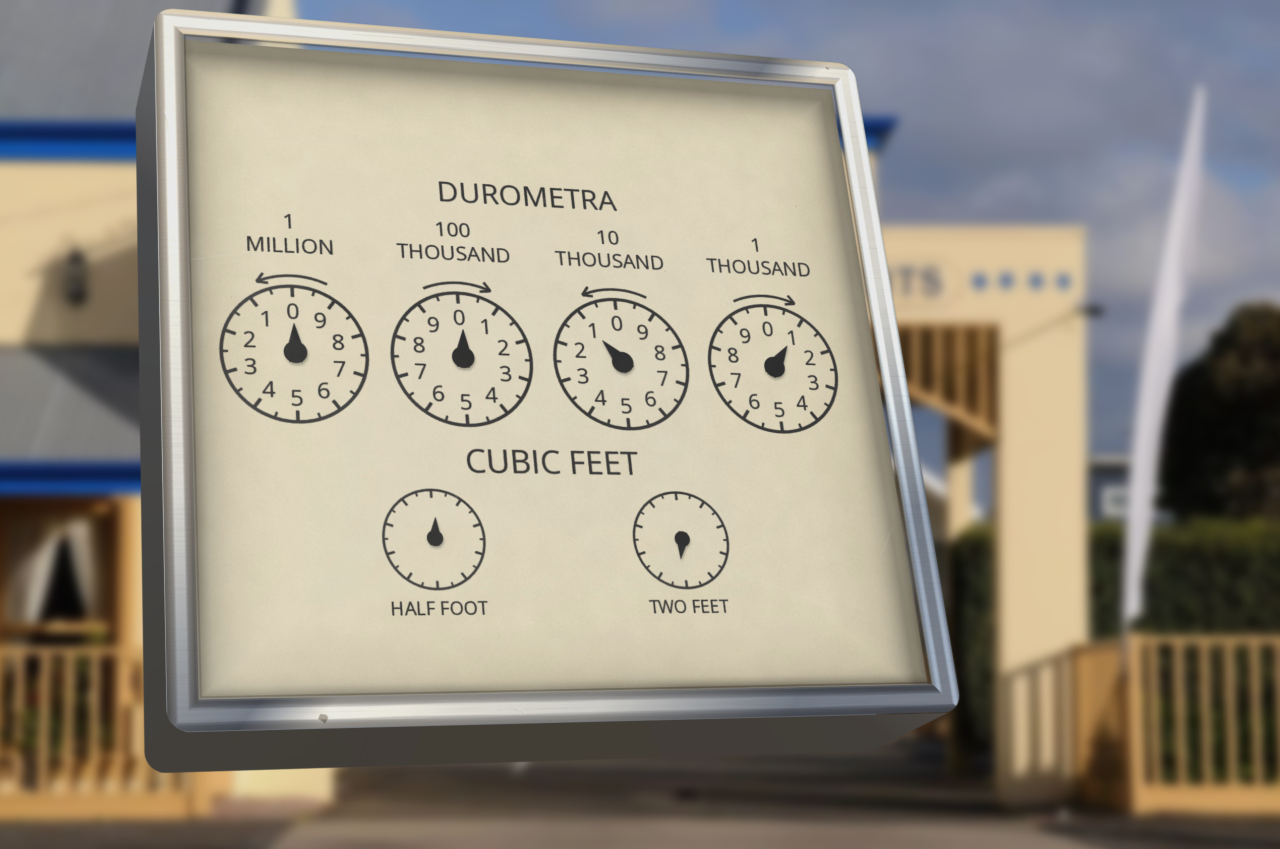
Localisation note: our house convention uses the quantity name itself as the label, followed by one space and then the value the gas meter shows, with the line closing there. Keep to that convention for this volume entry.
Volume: 1100 ft³
